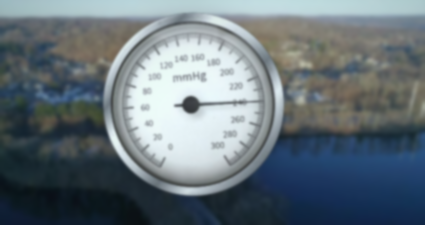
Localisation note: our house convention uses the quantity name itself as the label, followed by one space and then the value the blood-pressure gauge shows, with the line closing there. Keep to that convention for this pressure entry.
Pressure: 240 mmHg
